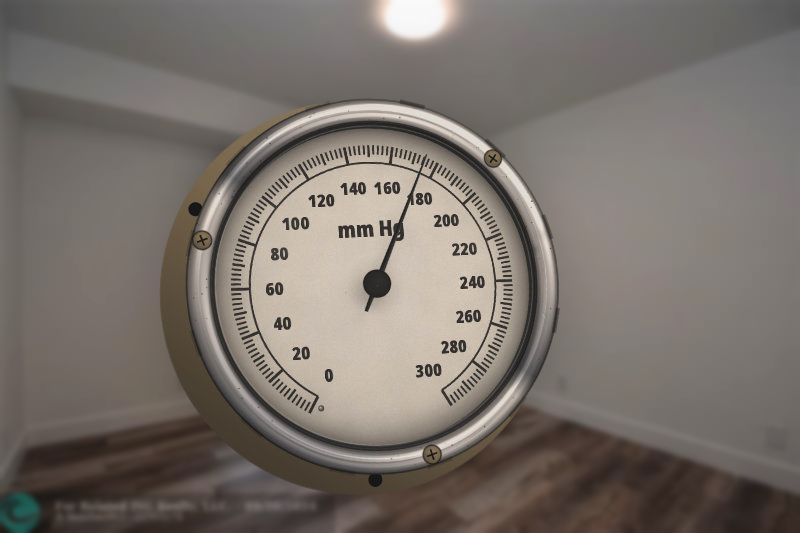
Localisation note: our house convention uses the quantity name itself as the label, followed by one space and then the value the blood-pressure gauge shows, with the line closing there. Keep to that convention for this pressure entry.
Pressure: 174 mmHg
